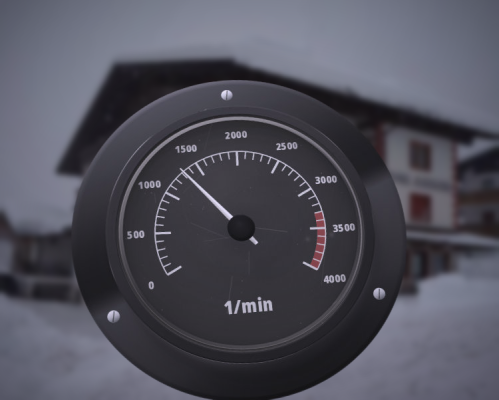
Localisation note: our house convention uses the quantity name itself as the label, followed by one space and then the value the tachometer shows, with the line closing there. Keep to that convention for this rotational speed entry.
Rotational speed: 1300 rpm
